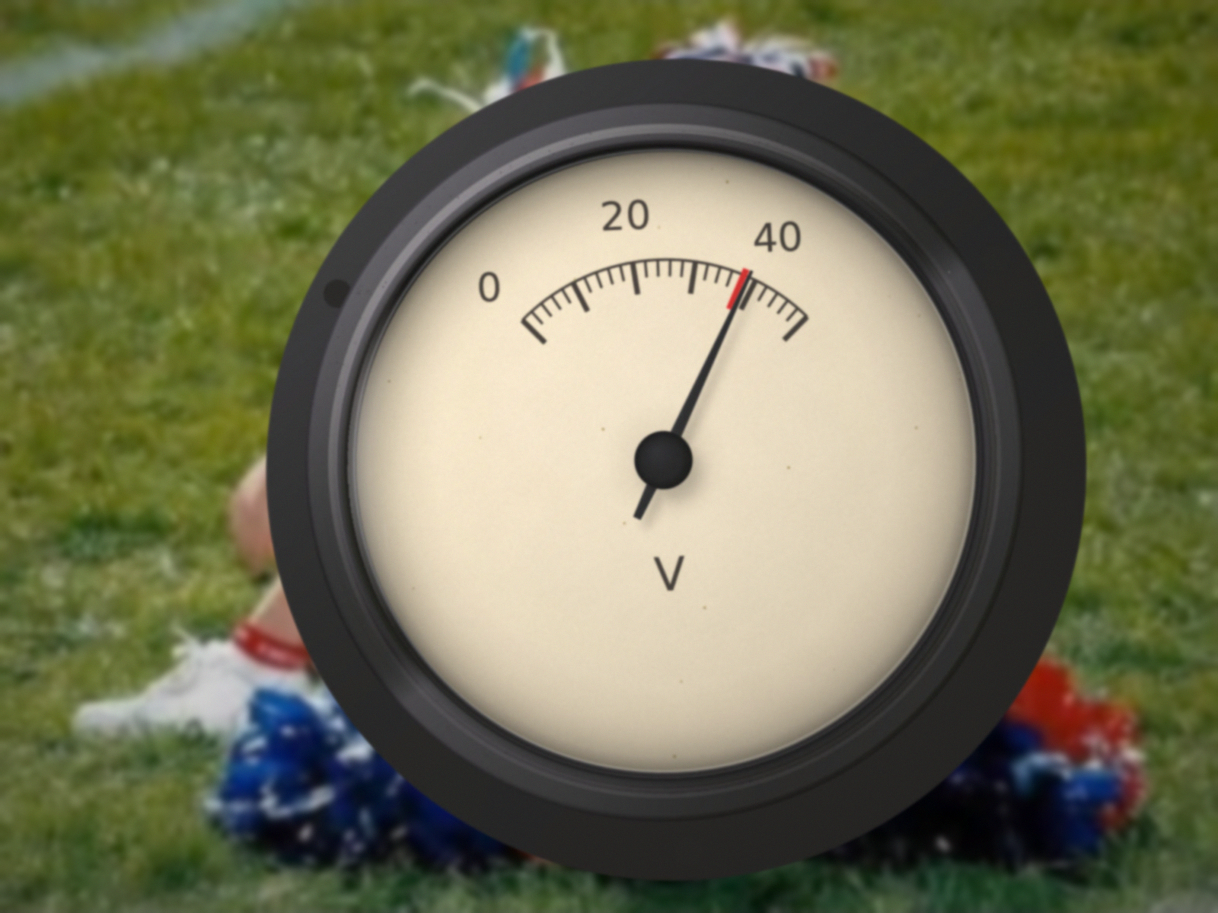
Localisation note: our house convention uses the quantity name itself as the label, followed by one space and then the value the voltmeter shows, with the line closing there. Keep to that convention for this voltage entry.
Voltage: 39 V
